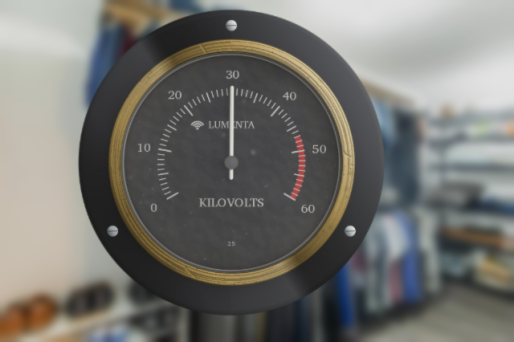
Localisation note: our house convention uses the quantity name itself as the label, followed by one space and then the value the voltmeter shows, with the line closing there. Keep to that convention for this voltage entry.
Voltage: 30 kV
